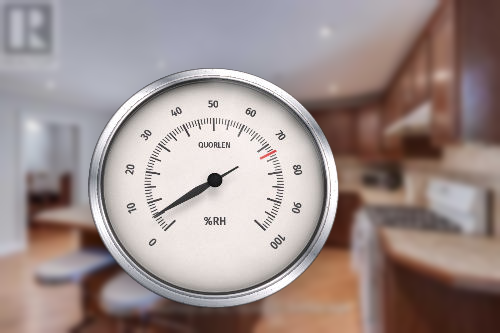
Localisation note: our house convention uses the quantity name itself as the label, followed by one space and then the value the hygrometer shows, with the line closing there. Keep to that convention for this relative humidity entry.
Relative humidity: 5 %
